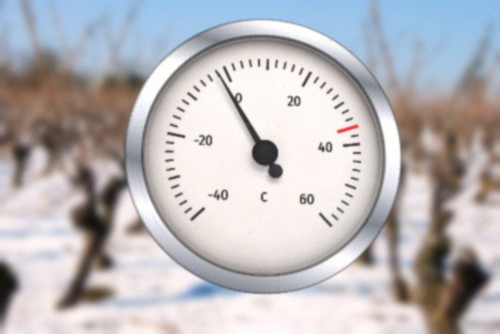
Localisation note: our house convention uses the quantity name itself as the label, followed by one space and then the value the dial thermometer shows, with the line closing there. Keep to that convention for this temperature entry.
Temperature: -2 °C
